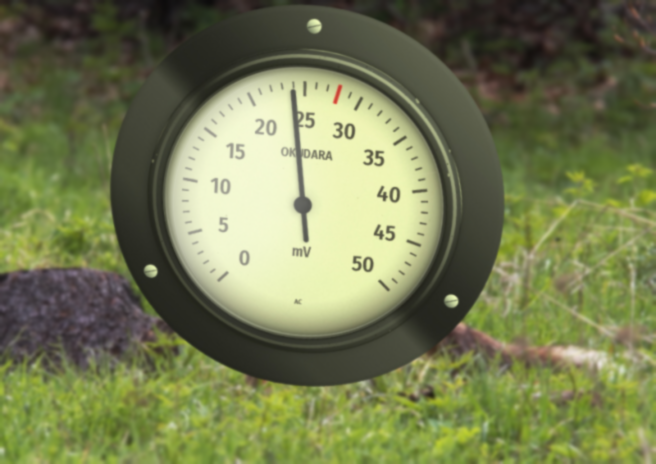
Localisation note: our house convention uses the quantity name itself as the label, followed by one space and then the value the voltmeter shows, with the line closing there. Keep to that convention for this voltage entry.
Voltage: 24 mV
